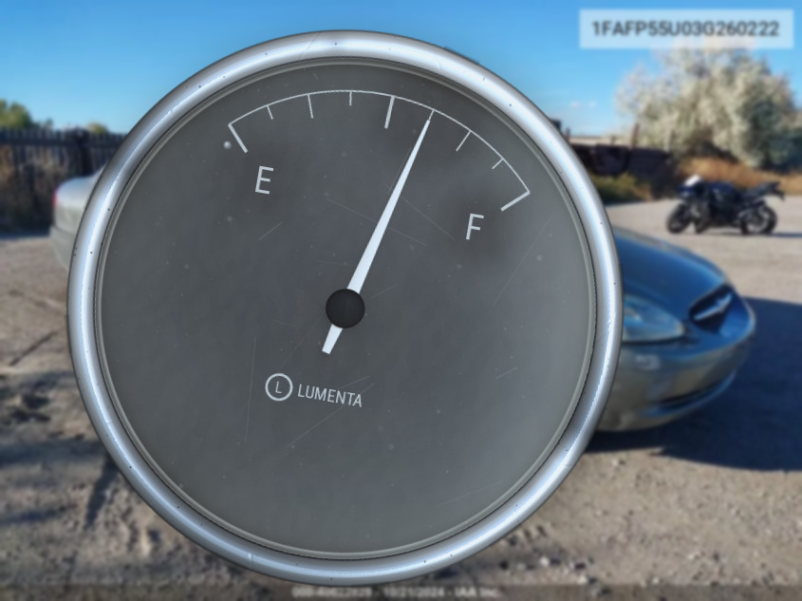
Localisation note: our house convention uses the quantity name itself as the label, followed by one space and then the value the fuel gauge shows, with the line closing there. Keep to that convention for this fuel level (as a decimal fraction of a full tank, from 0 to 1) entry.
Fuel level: 0.625
